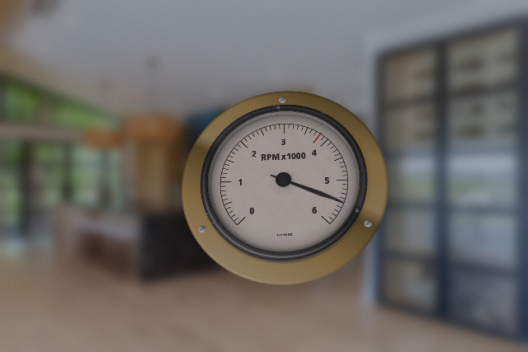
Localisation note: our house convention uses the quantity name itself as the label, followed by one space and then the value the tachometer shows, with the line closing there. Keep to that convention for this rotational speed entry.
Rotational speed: 5500 rpm
